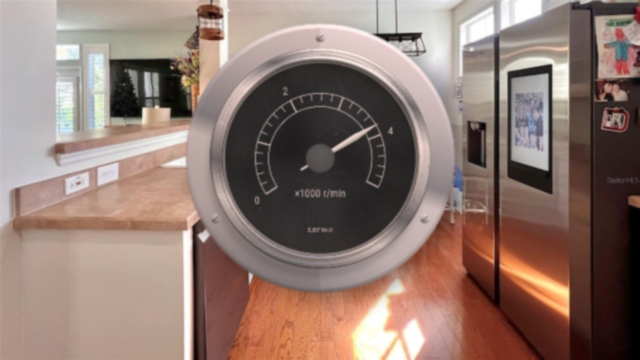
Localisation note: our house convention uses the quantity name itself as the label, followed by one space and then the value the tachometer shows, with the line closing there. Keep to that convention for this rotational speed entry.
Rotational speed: 3800 rpm
